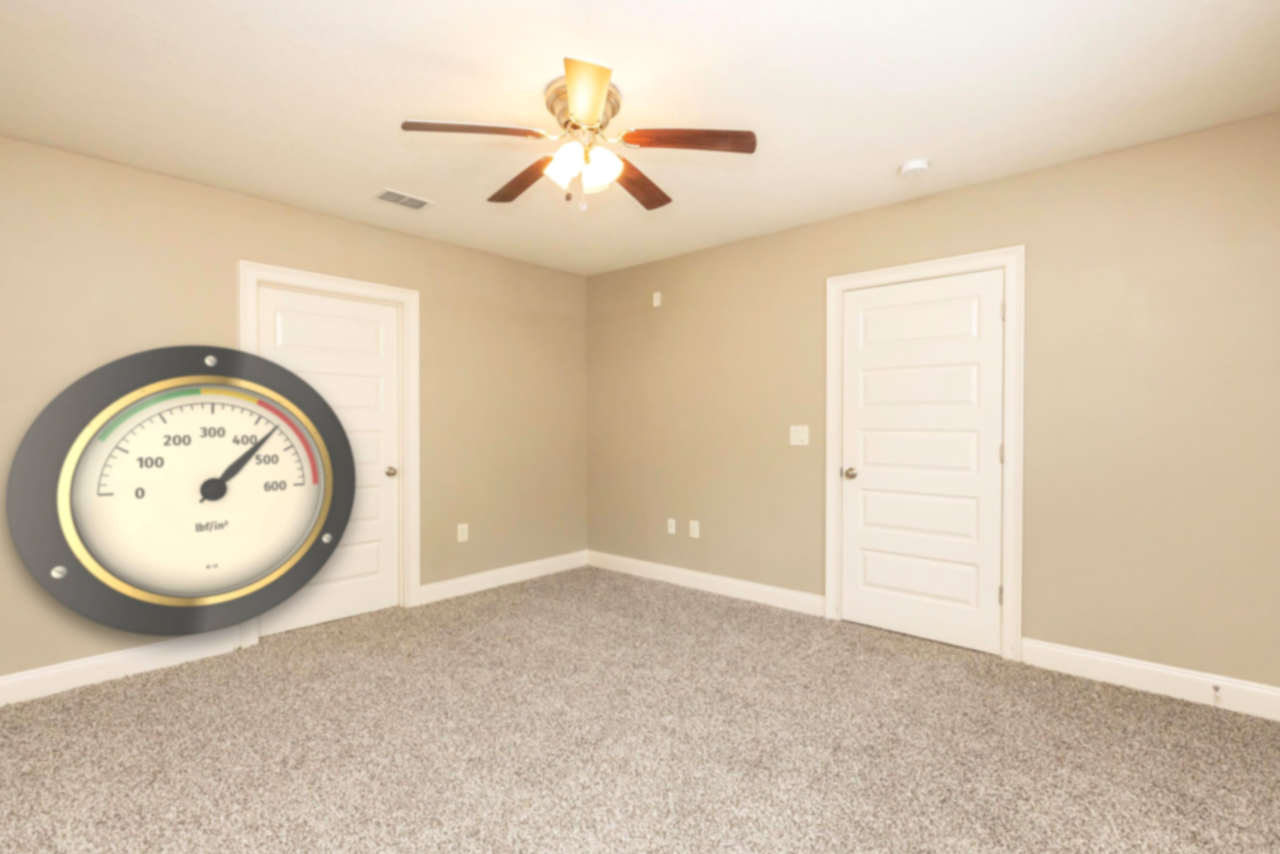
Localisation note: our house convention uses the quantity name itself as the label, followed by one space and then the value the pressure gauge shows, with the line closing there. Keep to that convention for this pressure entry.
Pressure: 440 psi
